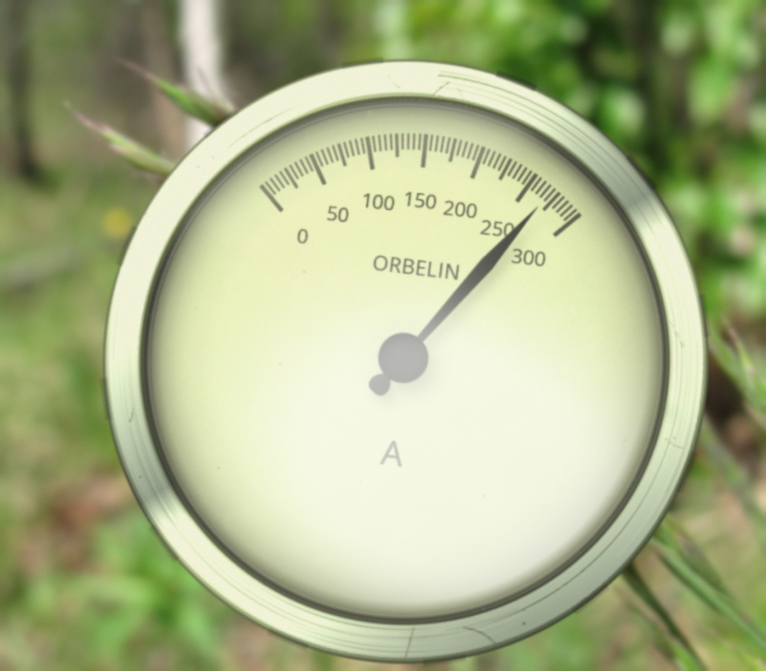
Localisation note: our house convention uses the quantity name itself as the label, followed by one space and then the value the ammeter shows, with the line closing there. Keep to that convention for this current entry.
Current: 270 A
